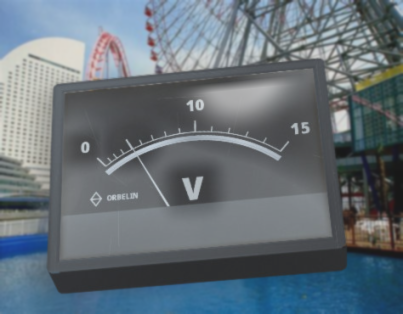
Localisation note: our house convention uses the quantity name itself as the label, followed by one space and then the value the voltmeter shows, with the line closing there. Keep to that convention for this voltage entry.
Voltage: 5 V
